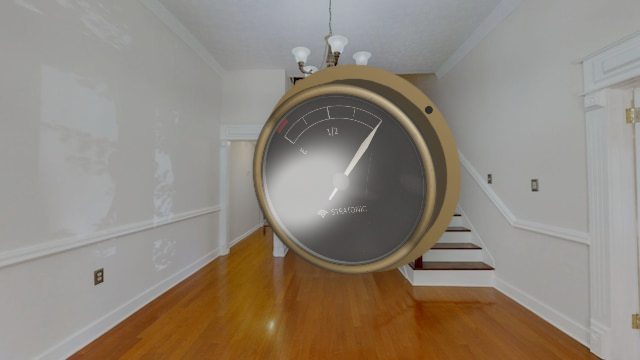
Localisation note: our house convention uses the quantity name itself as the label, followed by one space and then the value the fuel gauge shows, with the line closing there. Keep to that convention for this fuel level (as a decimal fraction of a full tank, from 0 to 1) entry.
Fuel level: 1
